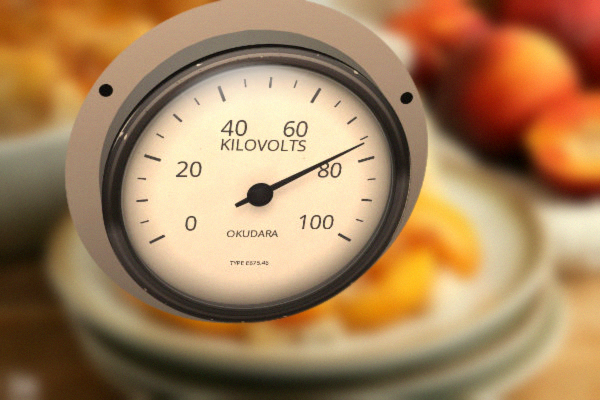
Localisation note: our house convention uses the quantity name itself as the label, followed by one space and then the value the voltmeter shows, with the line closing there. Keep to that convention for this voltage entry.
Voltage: 75 kV
